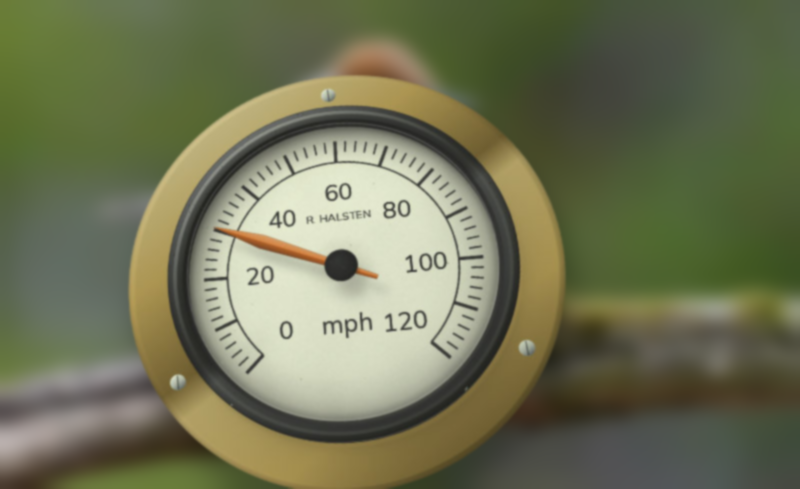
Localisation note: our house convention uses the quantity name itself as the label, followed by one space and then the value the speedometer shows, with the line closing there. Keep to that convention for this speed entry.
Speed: 30 mph
